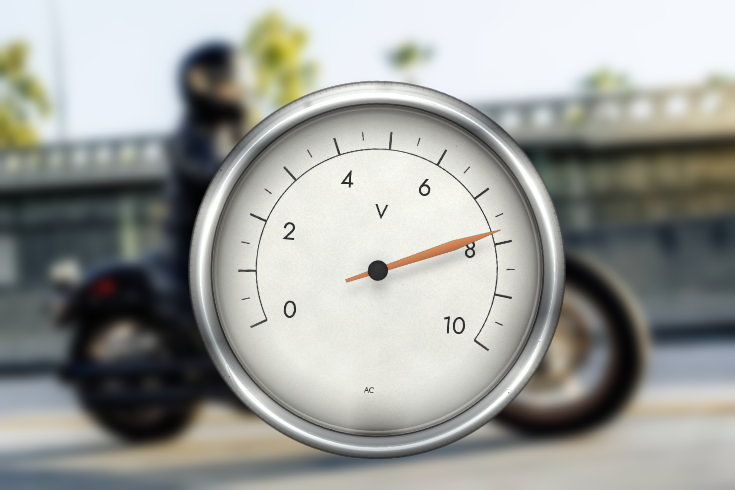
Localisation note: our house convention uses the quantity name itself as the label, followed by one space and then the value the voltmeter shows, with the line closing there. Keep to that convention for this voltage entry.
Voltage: 7.75 V
